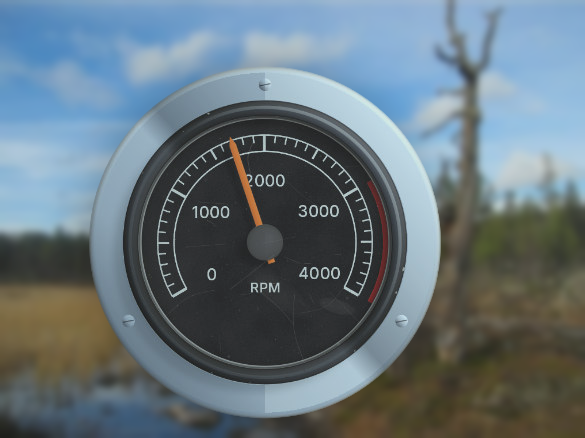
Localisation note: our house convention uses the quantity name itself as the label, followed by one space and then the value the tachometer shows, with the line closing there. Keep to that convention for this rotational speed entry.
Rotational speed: 1700 rpm
